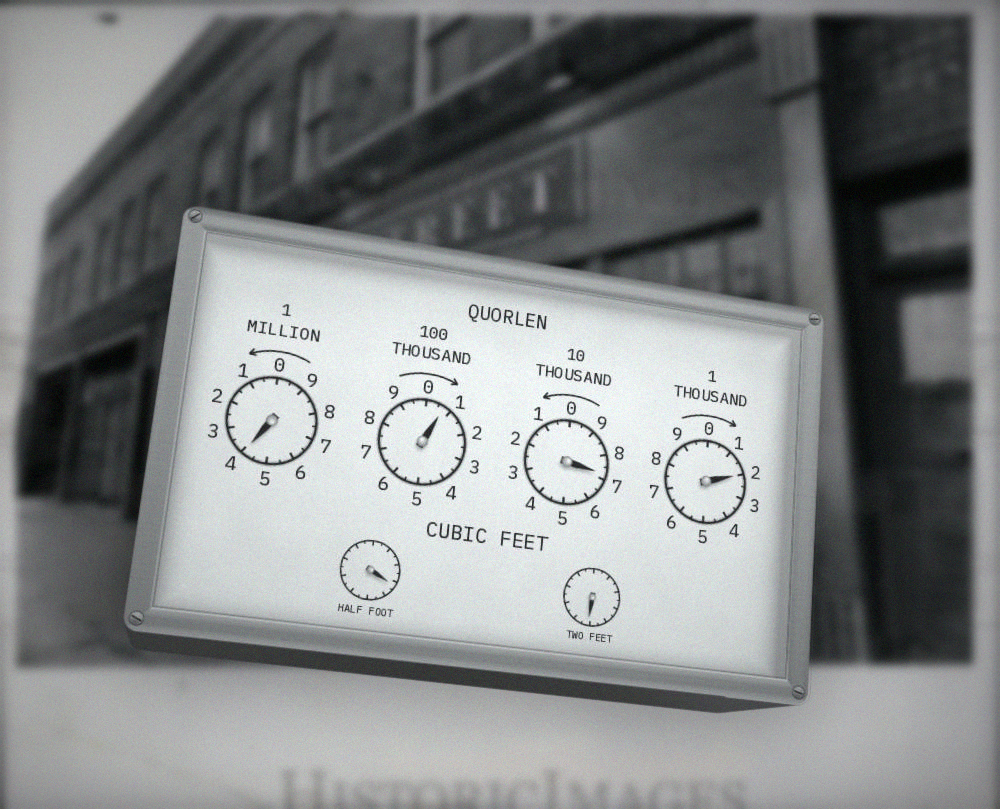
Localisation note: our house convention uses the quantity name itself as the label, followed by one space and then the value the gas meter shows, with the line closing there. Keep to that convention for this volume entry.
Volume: 407200 ft³
